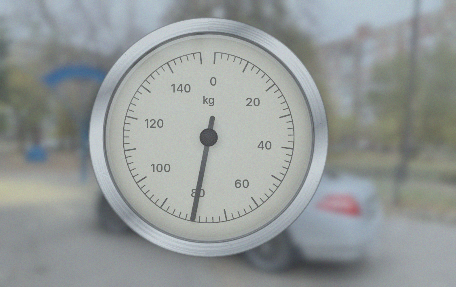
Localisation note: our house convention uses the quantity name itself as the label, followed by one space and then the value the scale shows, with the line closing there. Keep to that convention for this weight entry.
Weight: 80 kg
